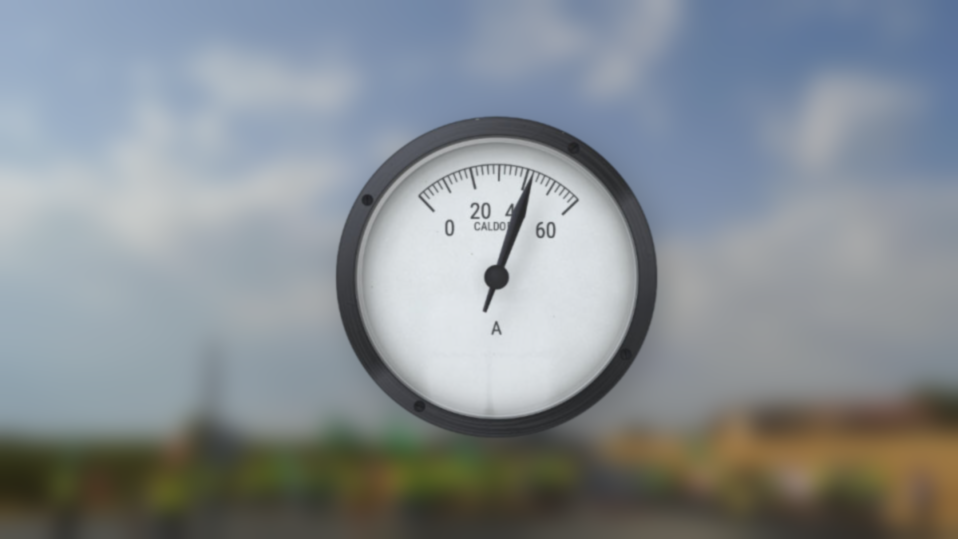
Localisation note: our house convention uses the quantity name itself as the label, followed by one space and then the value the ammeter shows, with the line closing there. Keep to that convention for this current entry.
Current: 42 A
